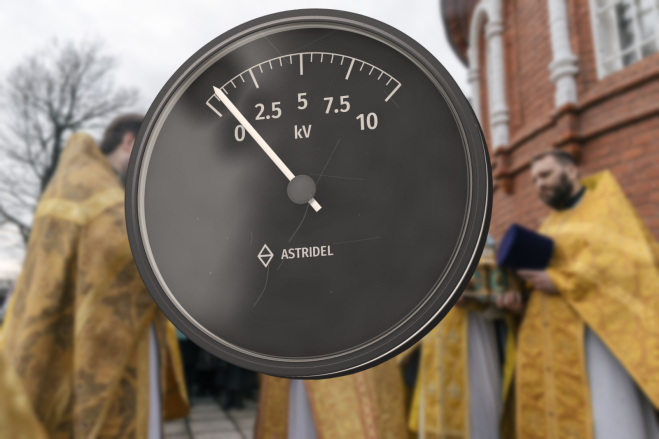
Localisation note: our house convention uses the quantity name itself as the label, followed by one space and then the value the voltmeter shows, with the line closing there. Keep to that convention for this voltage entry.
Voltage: 0.75 kV
